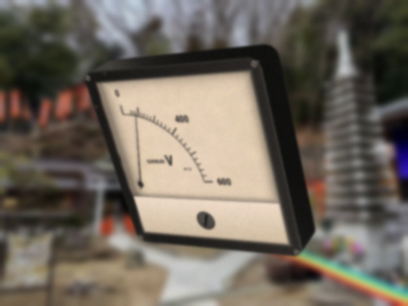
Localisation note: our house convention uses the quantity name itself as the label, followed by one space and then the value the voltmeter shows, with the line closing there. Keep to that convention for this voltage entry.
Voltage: 200 V
